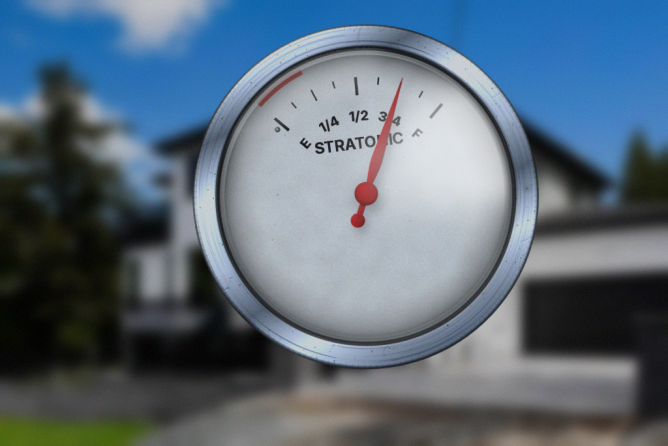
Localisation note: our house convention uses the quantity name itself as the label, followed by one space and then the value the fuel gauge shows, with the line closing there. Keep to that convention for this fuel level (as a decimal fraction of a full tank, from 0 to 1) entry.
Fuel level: 0.75
